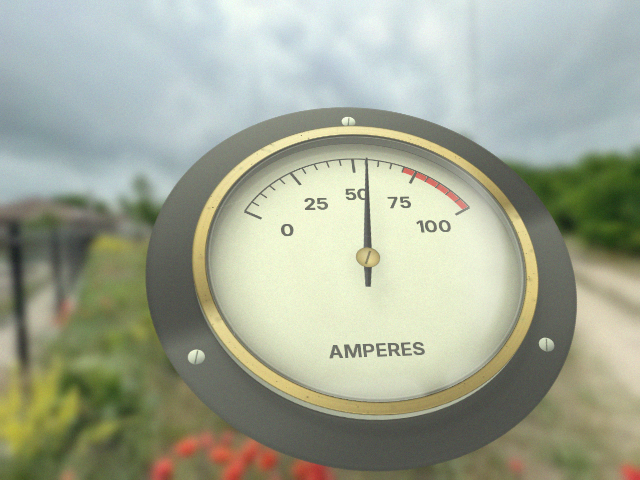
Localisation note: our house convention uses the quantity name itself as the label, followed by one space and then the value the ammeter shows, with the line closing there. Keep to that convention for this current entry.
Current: 55 A
